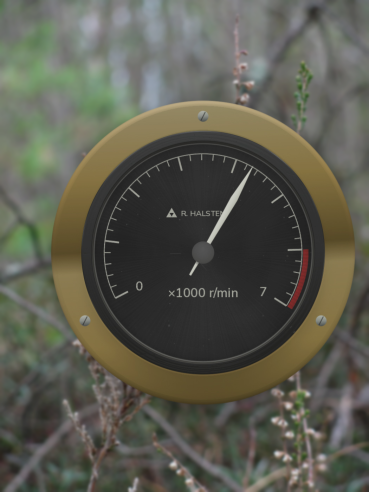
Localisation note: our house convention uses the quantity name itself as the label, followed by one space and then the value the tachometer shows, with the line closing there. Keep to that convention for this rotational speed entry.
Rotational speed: 4300 rpm
